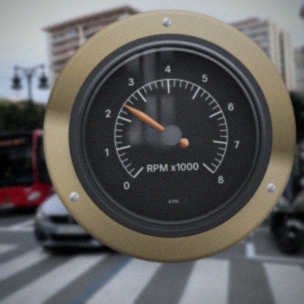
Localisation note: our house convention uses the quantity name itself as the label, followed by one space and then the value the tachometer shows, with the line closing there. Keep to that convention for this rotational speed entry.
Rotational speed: 2400 rpm
